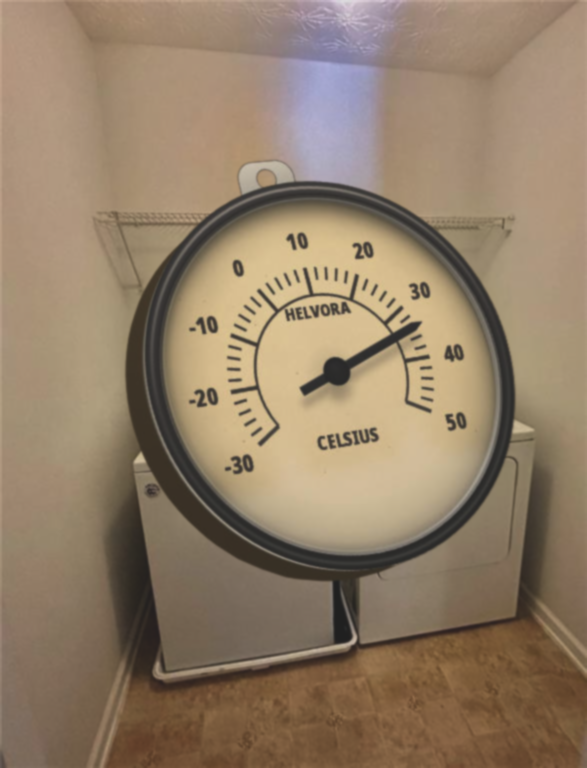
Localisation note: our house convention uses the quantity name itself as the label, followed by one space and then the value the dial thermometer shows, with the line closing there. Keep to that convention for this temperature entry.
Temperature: 34 °C
